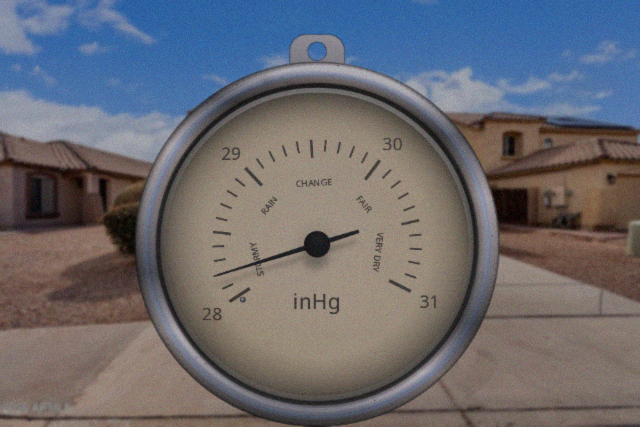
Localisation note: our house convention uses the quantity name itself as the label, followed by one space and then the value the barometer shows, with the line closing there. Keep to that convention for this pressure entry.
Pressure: 28.2 inHg
